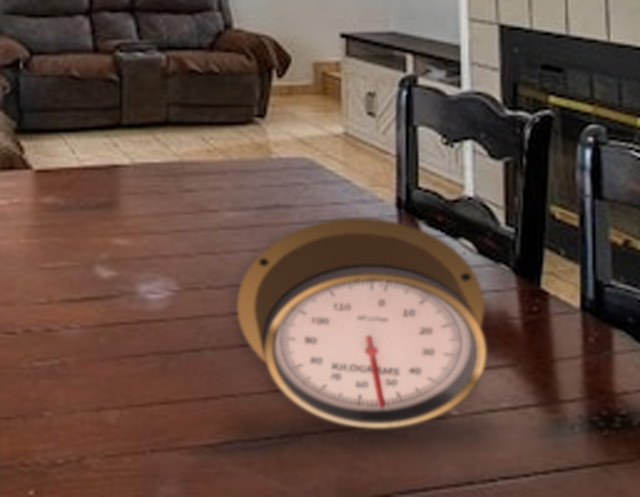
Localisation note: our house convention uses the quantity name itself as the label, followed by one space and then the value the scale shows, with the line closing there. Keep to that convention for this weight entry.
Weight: 55 kg
